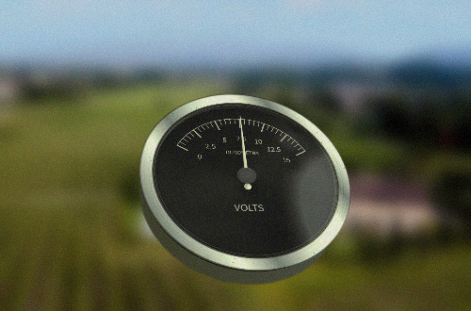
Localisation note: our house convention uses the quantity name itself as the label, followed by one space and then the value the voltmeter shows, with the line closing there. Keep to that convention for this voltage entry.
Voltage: 7.5 V
